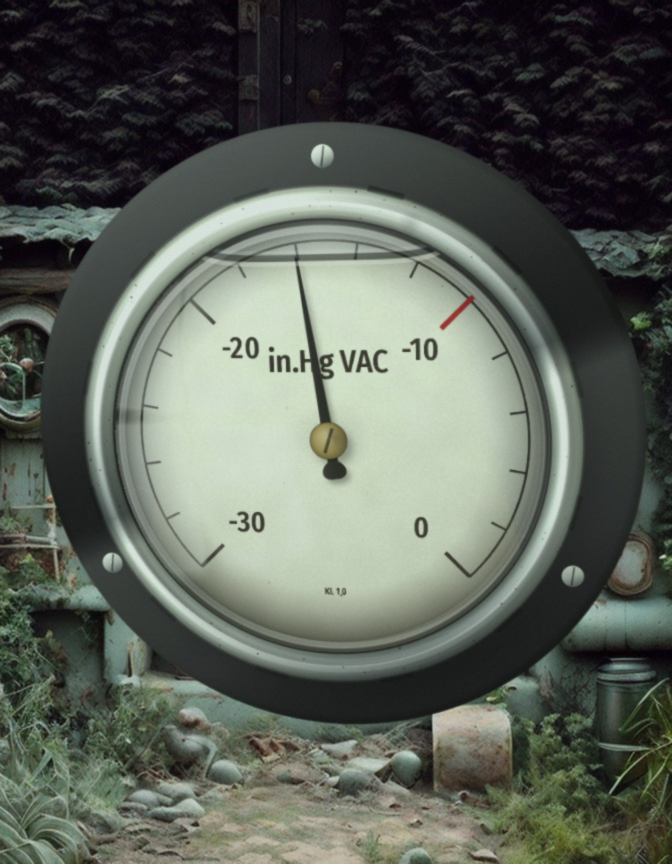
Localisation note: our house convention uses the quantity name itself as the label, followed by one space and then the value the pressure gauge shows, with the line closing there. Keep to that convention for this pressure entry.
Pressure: -16 inHg
